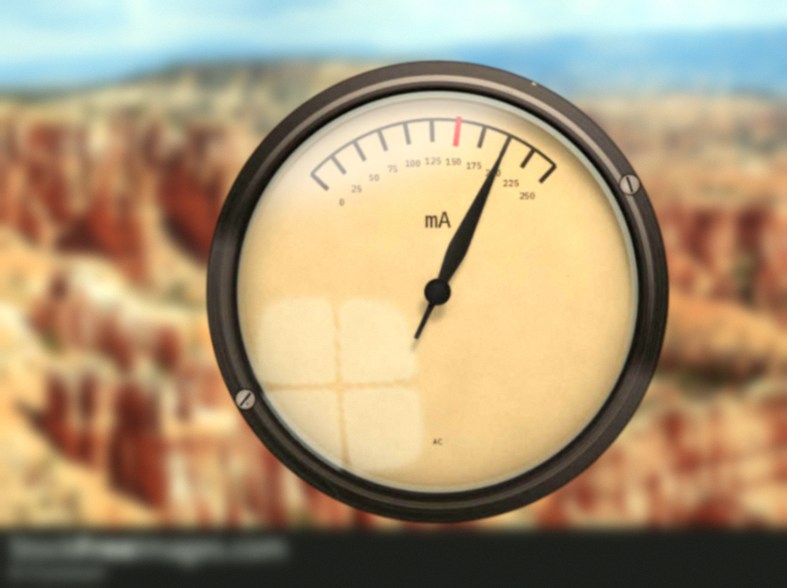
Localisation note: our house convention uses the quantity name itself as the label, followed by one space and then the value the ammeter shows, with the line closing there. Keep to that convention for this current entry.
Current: 200 mA
